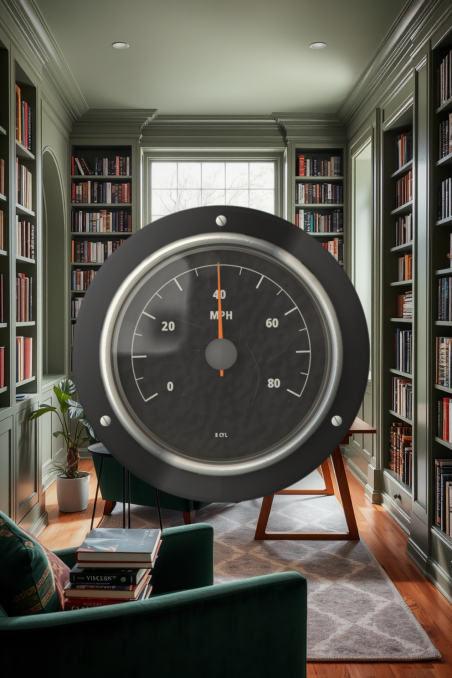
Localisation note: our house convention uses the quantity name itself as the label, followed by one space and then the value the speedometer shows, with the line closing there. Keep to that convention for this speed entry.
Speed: 40 mph
